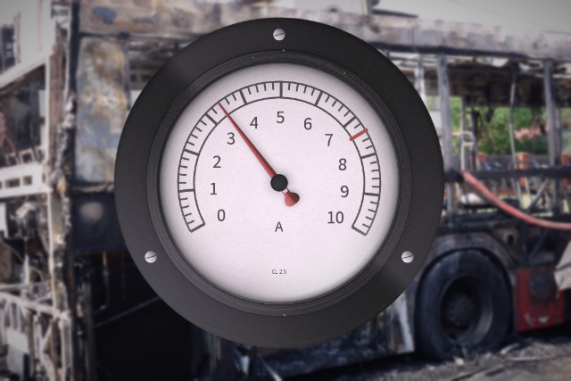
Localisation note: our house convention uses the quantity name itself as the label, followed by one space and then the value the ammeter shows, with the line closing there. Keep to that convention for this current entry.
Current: 3.4 A
